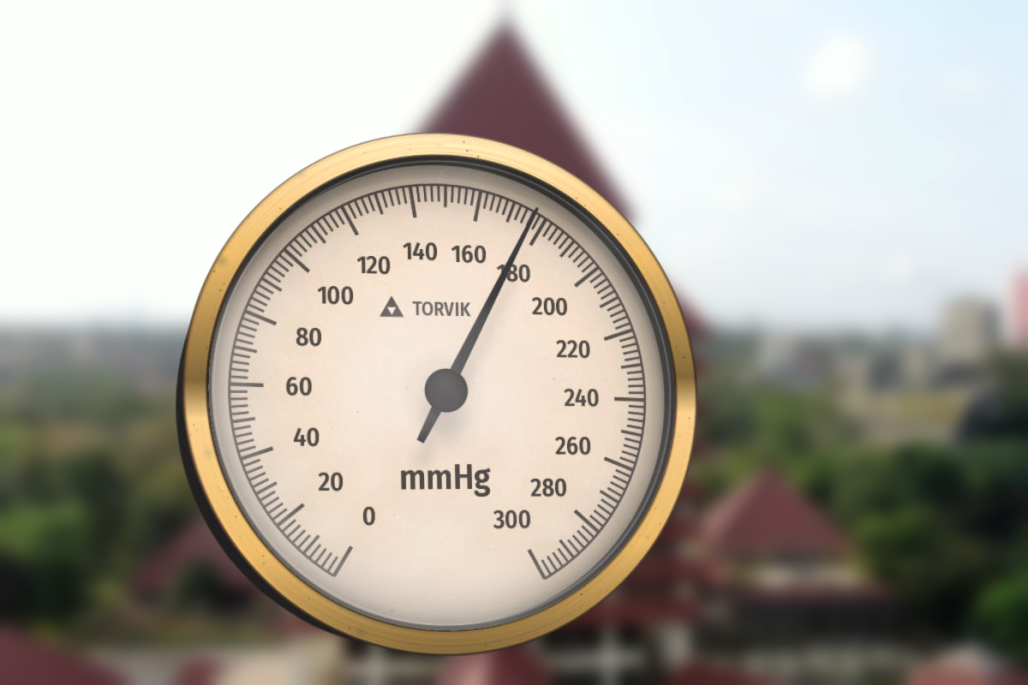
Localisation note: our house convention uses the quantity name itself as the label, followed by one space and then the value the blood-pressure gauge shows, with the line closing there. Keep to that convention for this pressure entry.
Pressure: 176 mmHg
